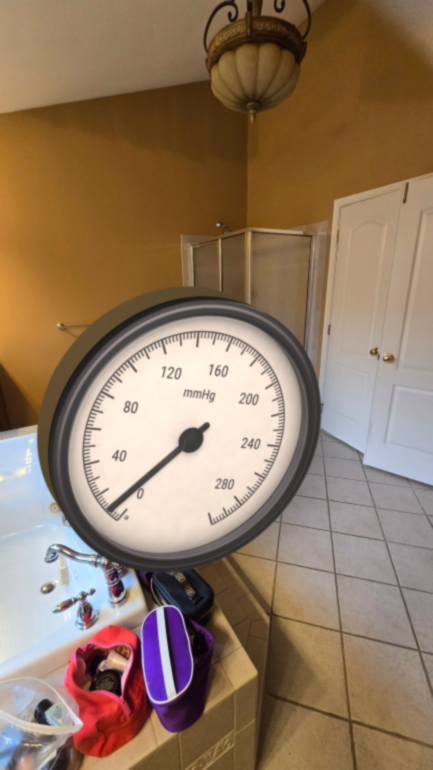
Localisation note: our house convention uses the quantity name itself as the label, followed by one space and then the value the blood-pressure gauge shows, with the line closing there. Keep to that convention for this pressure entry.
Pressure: 10 mmHg
